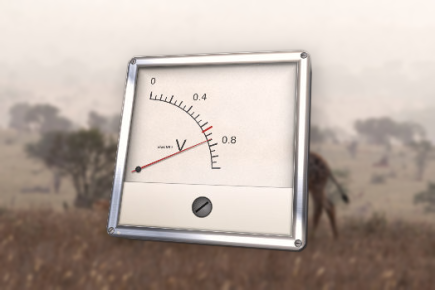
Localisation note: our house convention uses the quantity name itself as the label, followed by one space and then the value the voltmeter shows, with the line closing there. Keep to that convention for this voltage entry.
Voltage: 0.75 V
